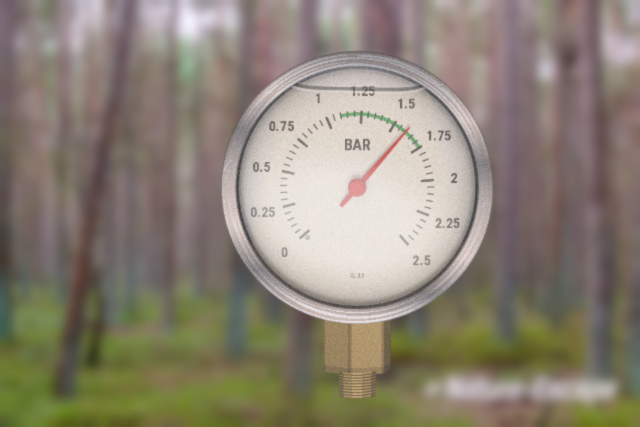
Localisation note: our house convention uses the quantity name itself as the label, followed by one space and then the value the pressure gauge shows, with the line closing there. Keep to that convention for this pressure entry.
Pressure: 1.6 bar
